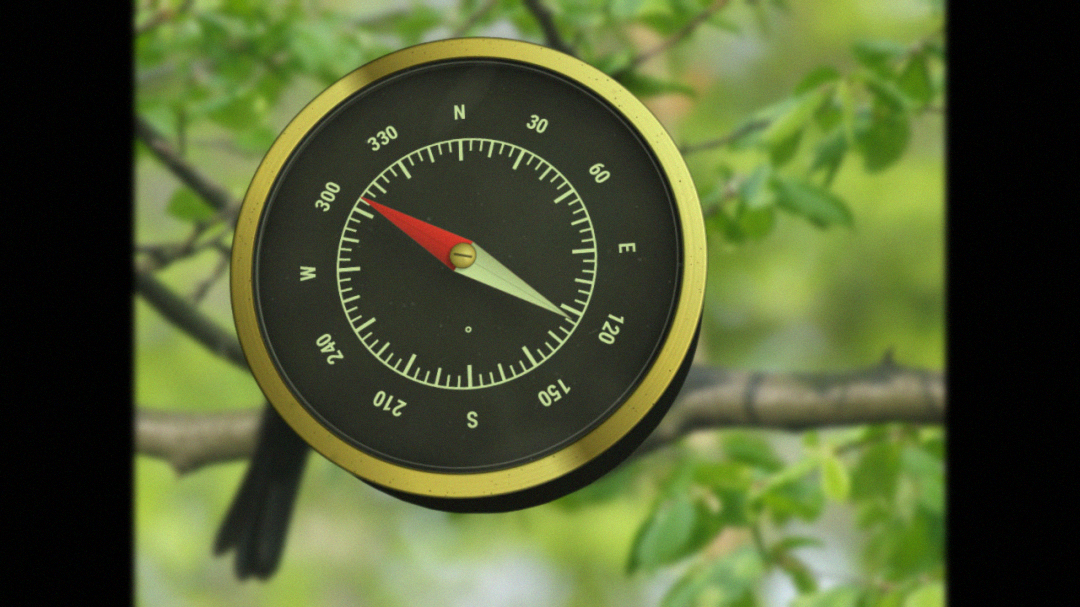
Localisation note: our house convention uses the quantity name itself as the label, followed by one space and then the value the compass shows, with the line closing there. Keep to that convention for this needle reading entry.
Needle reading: 305 °
